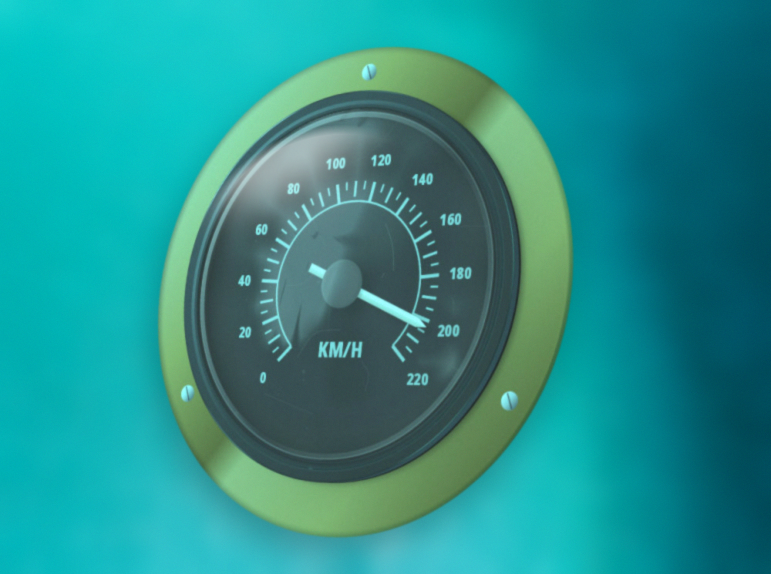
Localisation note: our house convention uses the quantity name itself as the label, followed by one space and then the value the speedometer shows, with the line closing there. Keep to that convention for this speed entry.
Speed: 202.5 km/h
